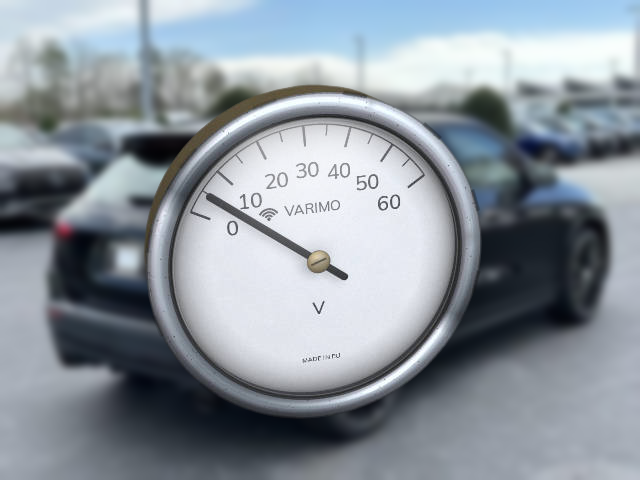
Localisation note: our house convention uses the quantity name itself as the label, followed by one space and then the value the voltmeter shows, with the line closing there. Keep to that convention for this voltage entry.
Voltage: 5 V
